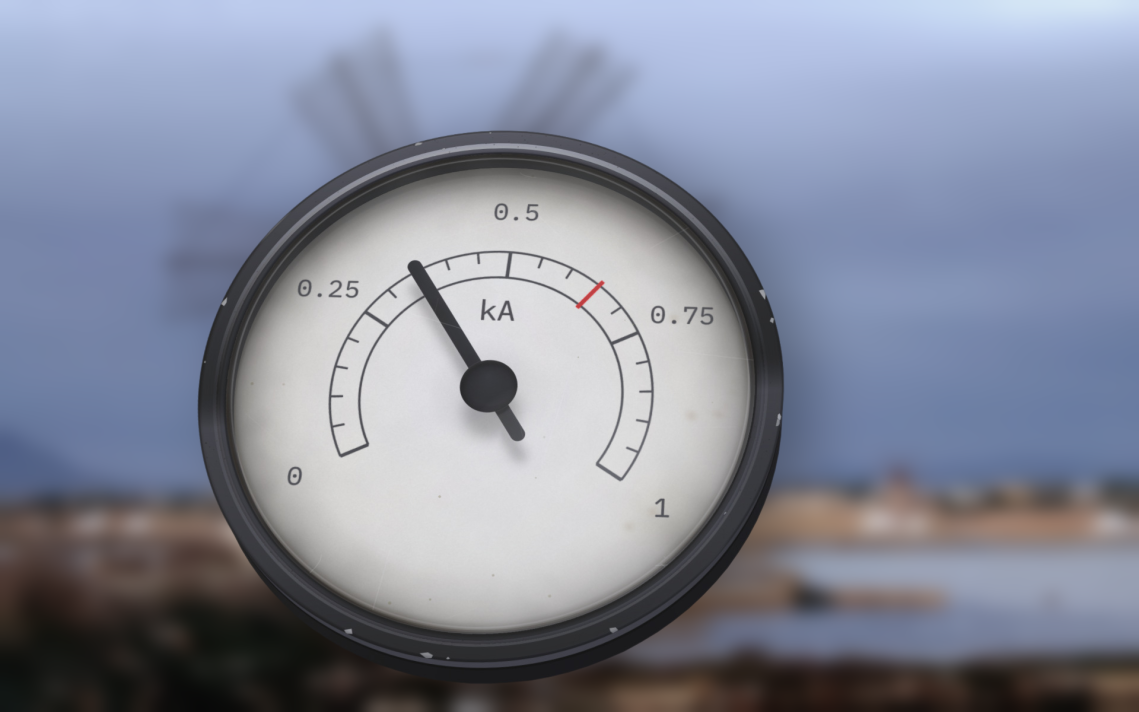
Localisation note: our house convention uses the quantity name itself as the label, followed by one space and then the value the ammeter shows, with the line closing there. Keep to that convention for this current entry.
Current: 0.35 kA
